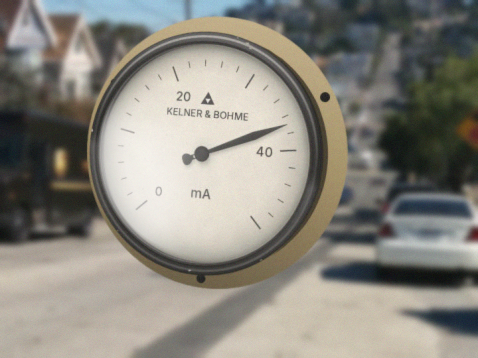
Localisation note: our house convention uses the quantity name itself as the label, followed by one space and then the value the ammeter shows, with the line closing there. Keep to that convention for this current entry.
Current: 37 mA
